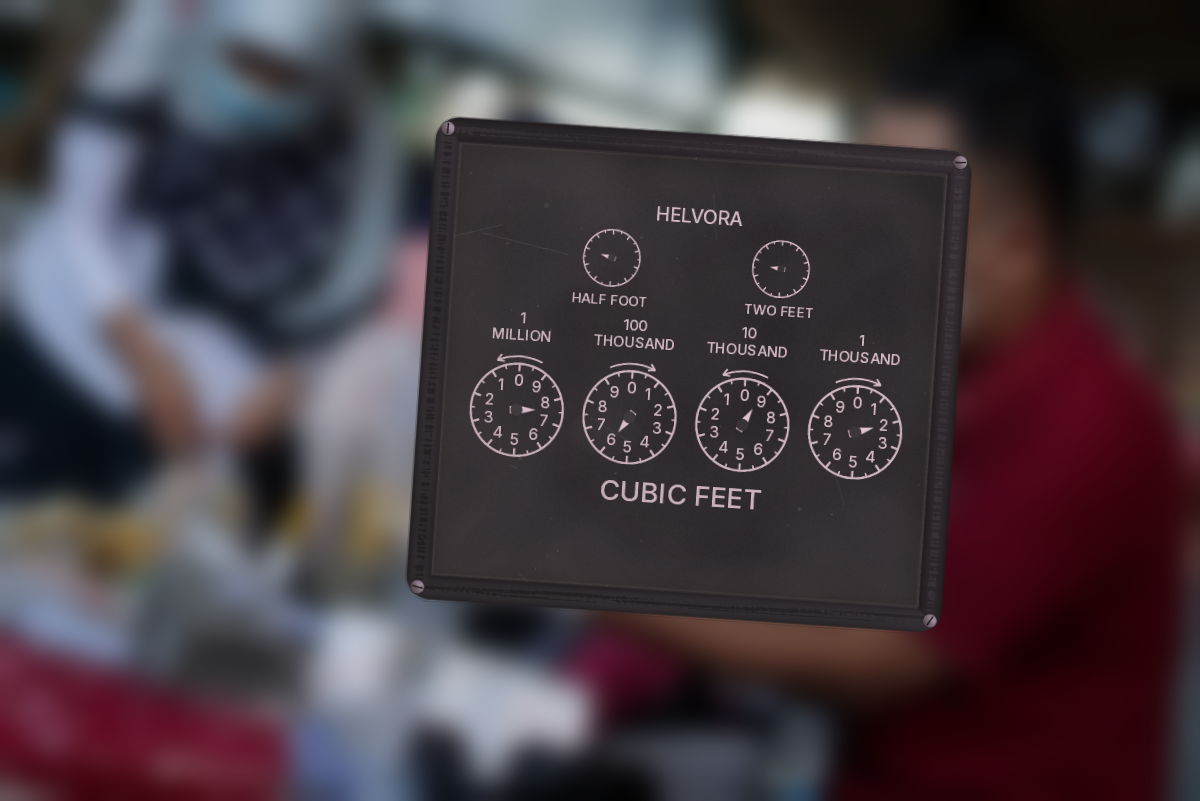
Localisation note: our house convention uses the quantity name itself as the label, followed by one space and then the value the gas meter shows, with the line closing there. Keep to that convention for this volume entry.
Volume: 759200 ft³
